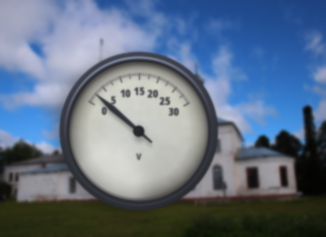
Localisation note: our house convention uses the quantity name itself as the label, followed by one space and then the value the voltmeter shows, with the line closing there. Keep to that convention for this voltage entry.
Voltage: 2.5 V
